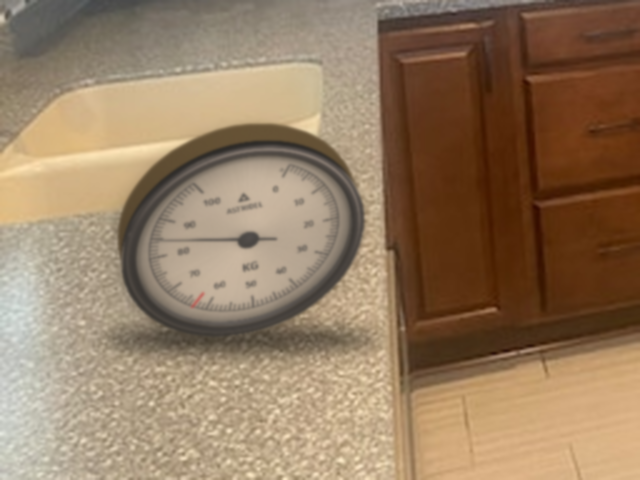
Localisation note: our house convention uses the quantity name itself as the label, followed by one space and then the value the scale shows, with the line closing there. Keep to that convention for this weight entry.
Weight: 85 kg
